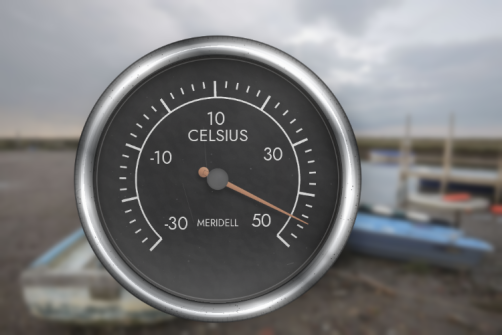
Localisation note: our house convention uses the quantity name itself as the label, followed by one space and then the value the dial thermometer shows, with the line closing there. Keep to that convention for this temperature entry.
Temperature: 45 °C
